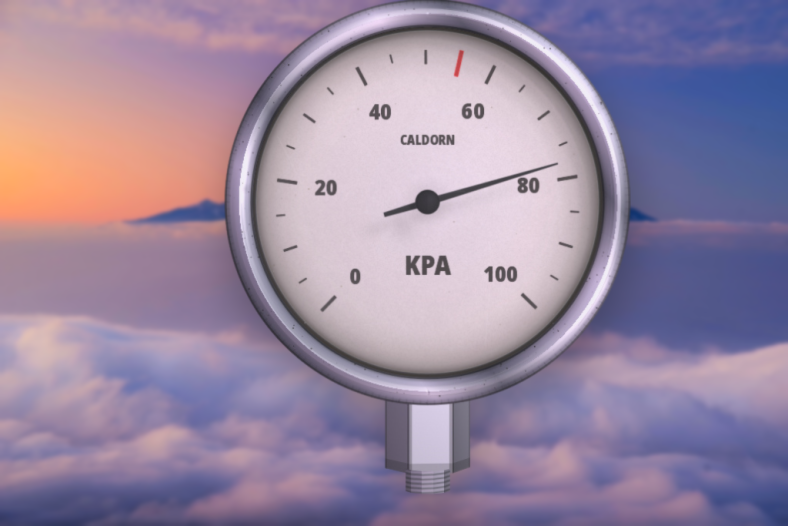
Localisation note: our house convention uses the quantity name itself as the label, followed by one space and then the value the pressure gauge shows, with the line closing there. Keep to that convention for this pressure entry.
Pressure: 77.5 kPa
